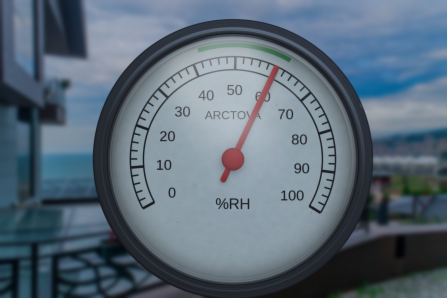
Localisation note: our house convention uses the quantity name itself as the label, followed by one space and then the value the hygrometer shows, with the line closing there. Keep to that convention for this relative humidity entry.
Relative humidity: 60 %
